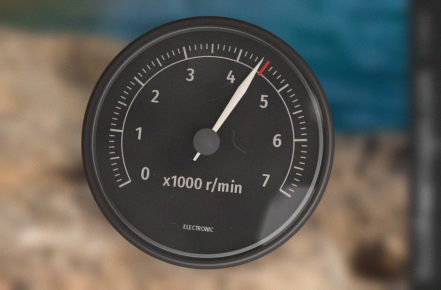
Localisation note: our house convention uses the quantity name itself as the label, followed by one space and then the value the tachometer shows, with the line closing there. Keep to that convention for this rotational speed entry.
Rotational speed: 4400 rpm
